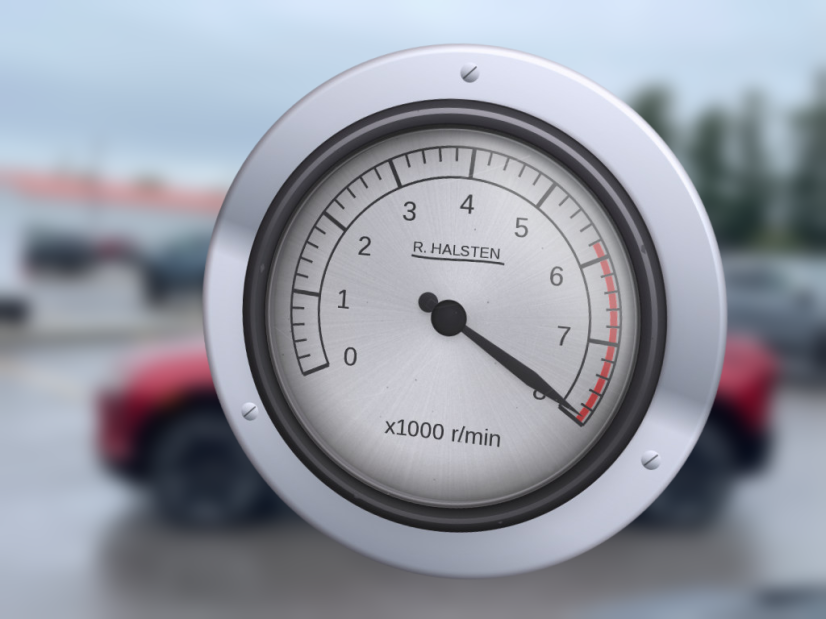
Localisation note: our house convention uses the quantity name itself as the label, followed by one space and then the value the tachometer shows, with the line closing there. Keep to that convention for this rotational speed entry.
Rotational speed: 7900 rpm
